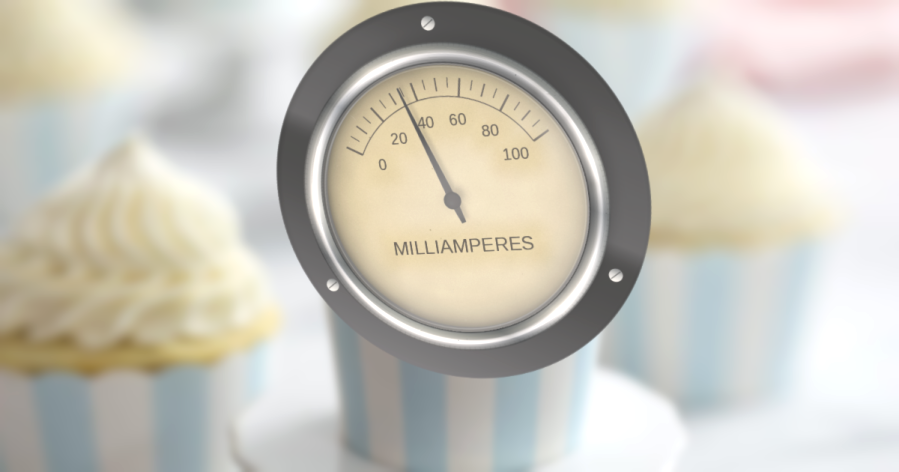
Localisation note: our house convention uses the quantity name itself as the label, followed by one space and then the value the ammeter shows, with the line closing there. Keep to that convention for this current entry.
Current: 35 mA
